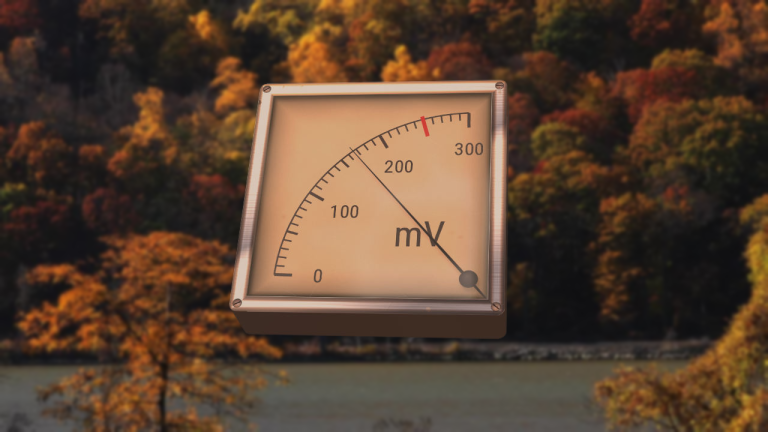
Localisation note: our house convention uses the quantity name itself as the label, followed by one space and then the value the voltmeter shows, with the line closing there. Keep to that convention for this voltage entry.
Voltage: 165 mV
